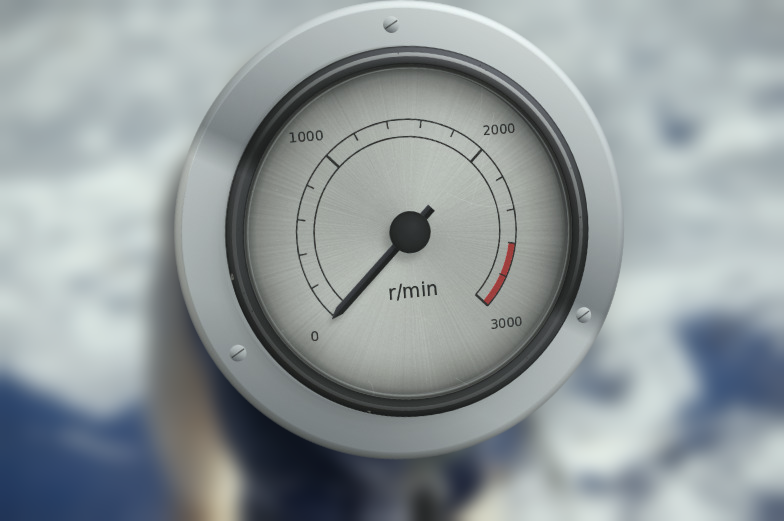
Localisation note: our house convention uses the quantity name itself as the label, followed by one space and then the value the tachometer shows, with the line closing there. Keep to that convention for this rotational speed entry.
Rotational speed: 0 rpm
